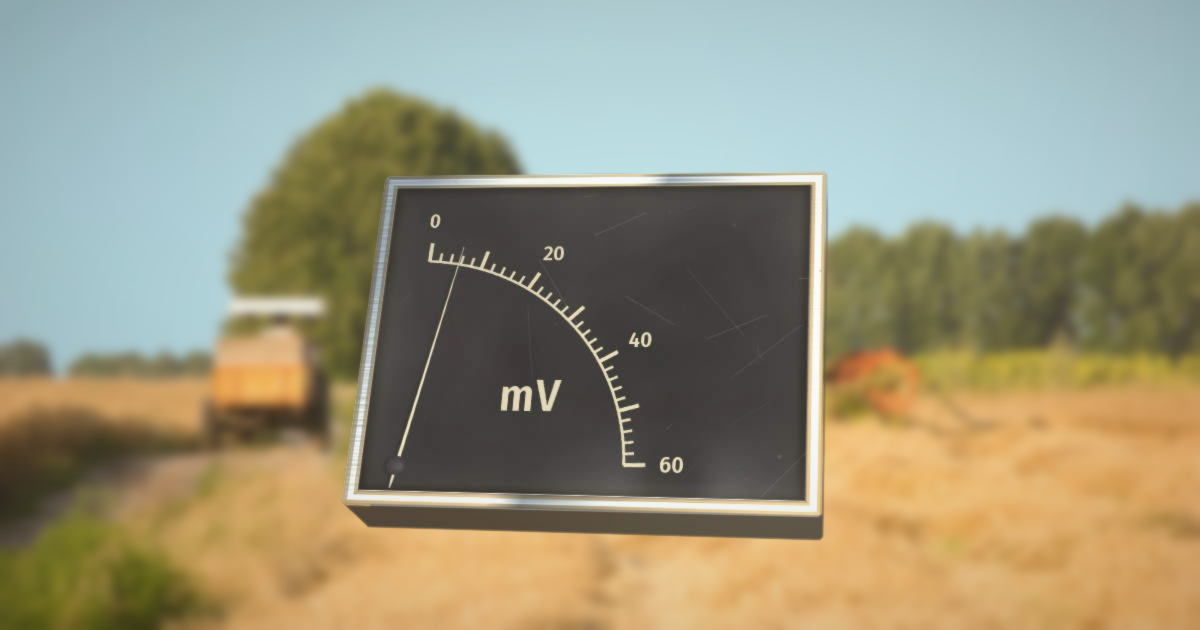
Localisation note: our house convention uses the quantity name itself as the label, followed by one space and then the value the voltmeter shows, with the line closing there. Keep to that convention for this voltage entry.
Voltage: 6 mV
